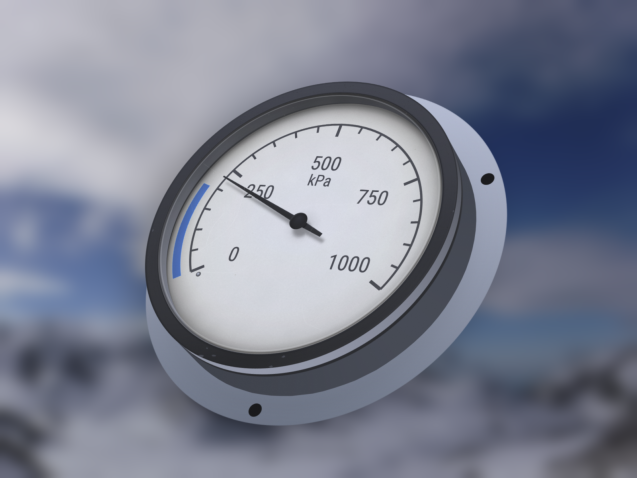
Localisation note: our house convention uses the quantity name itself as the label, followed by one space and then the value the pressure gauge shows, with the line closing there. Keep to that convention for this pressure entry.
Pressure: 225 kPa
